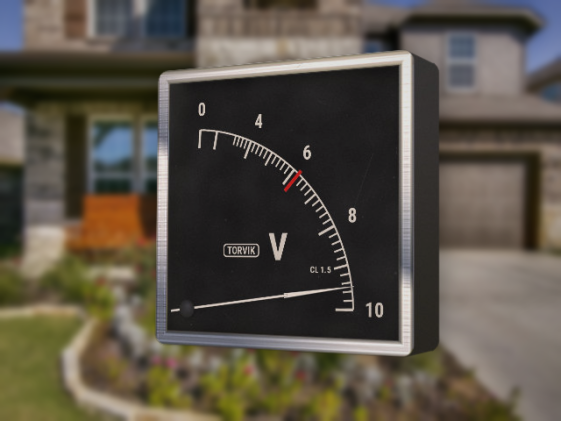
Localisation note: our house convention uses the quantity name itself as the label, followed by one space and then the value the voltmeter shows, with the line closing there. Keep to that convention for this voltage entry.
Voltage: 9.5 V
